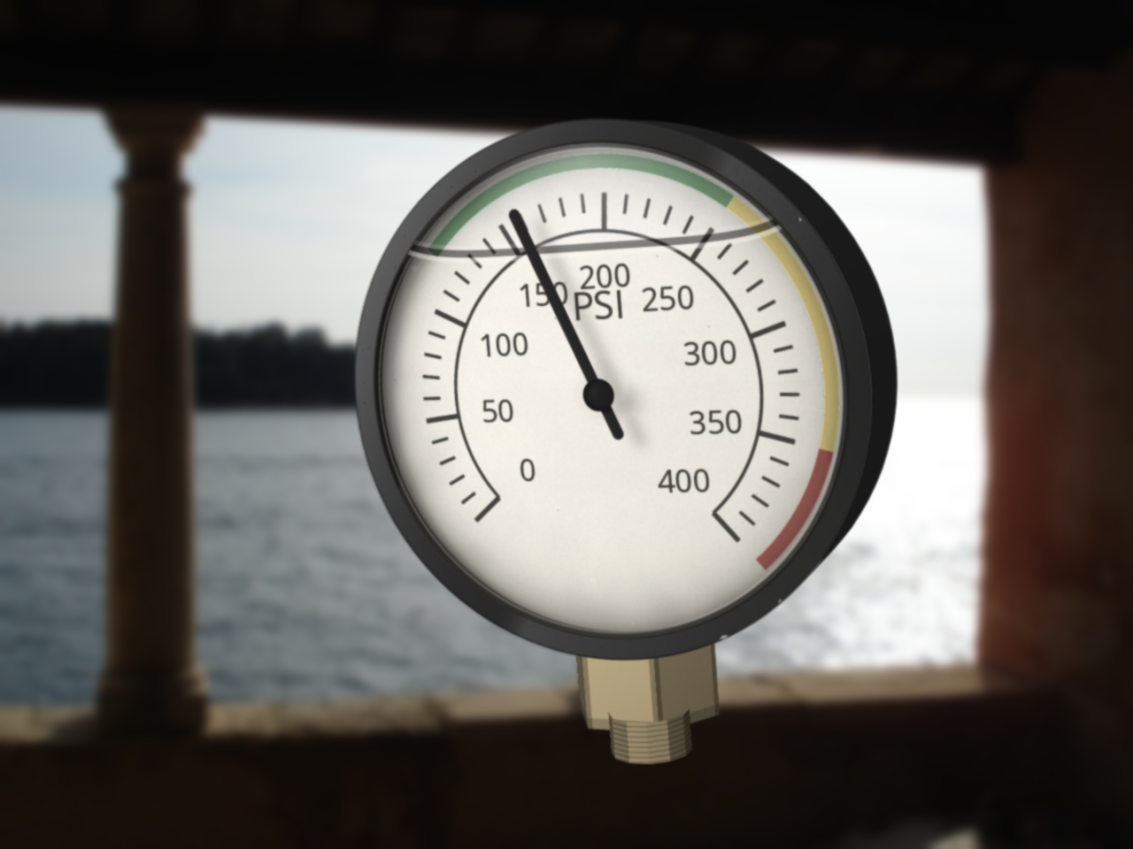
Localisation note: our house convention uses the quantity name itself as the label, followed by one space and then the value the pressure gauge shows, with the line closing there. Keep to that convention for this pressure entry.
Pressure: 160 psi
